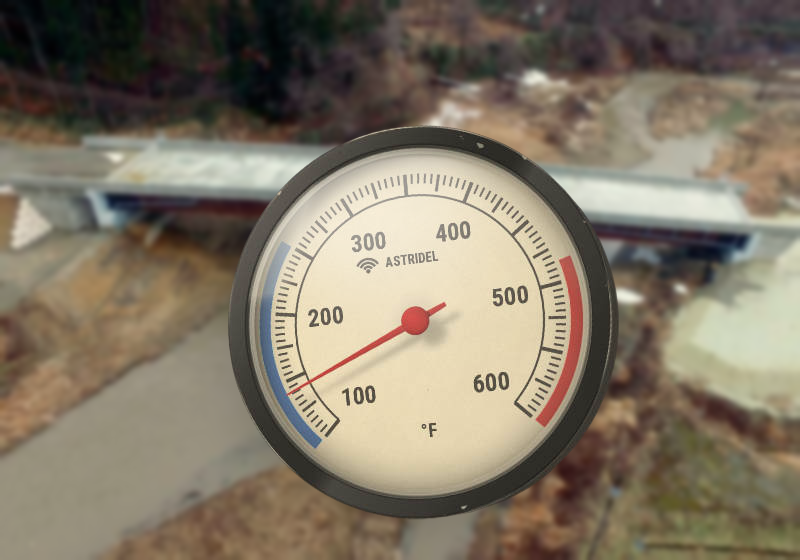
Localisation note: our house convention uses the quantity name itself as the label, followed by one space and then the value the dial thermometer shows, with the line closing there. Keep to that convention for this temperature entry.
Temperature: 140 °F
